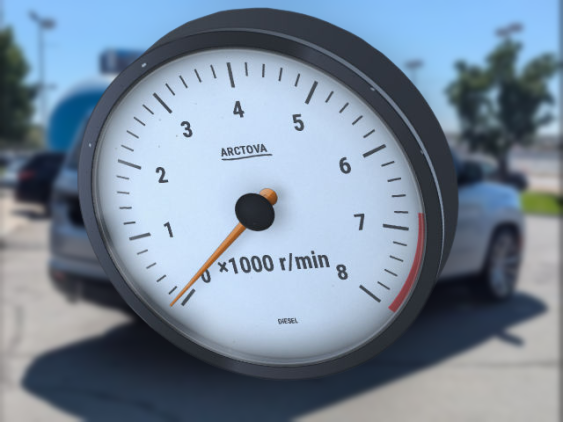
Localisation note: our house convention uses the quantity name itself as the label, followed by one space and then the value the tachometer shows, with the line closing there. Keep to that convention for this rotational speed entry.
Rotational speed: 100 rpm
